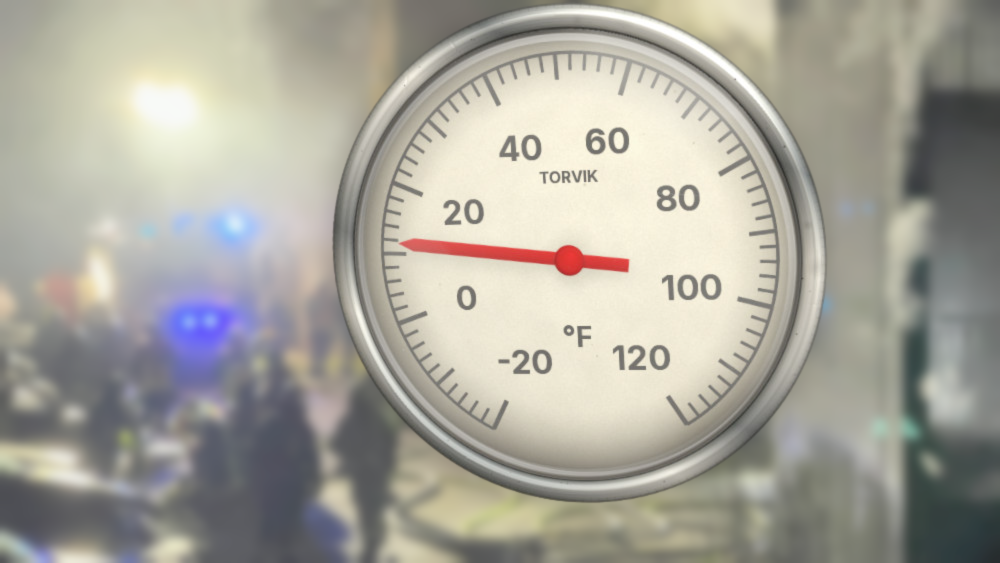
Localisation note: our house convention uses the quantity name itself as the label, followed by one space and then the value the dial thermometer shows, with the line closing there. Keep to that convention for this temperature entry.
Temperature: 12 °F
